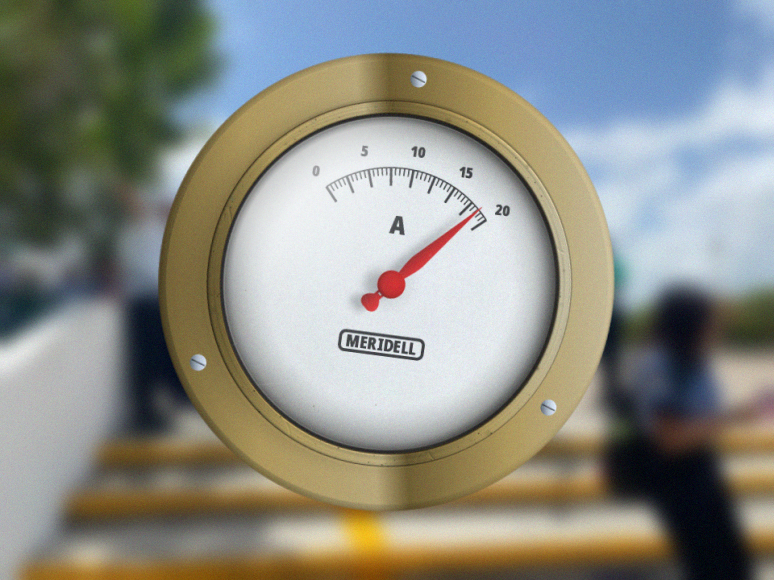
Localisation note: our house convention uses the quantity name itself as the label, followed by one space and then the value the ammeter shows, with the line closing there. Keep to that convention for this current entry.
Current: 18.5 A
